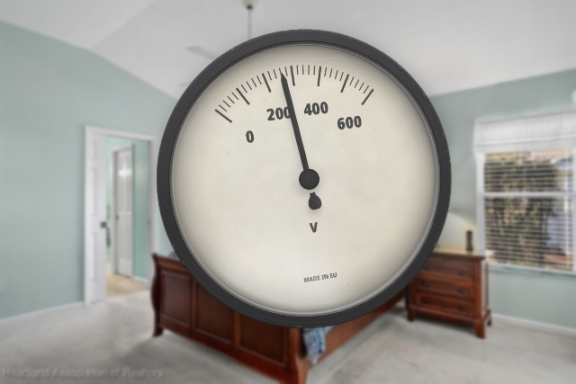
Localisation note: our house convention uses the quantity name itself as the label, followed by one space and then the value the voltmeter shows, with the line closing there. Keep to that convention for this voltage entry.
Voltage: 260 V
